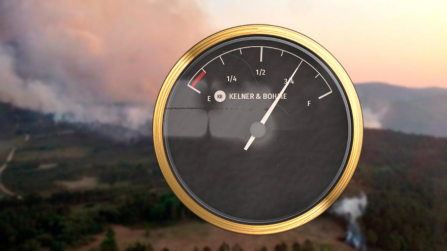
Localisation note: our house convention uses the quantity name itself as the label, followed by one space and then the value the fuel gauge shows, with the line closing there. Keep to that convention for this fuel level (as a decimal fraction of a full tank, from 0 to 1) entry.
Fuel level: 0.75
